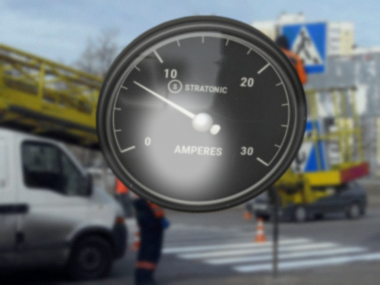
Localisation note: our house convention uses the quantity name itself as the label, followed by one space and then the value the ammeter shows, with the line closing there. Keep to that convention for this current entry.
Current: 7 A
